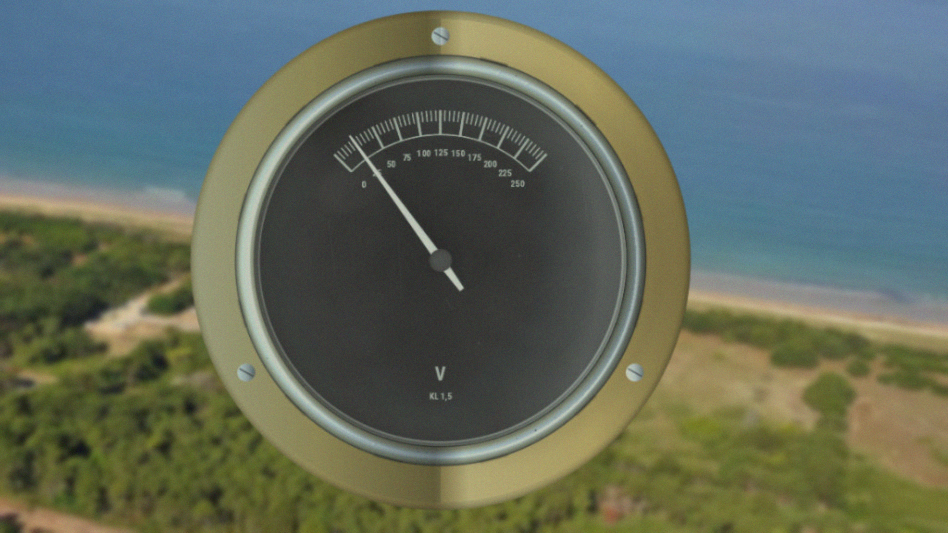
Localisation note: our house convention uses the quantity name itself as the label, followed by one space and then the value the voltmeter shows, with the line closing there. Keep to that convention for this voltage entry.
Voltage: 25 V
